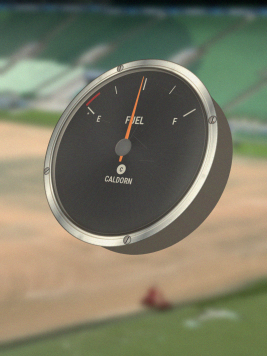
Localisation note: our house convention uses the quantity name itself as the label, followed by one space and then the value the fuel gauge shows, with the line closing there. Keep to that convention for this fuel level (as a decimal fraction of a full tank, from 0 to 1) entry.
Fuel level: 0.5
